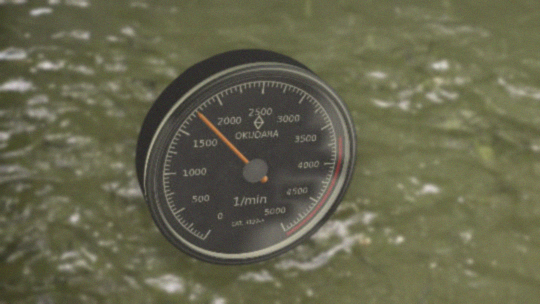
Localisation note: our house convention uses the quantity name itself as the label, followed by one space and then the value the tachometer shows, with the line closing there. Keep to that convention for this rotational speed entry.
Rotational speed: 1750 rpm
